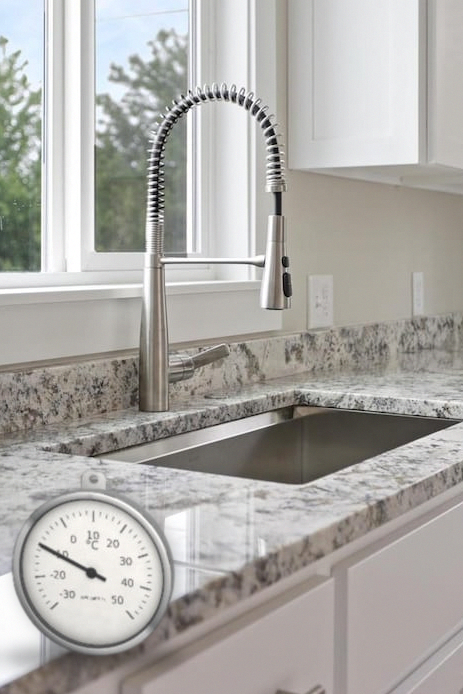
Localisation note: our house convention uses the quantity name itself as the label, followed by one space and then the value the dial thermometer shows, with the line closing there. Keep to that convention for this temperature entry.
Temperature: -10 °C
